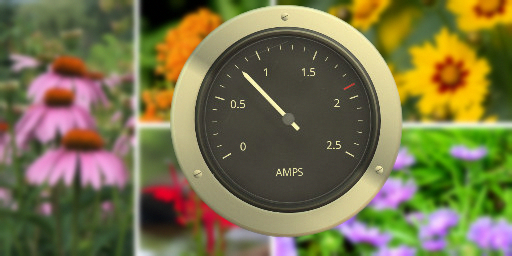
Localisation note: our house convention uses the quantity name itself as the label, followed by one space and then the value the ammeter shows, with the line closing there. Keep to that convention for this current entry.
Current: 0.8 A
